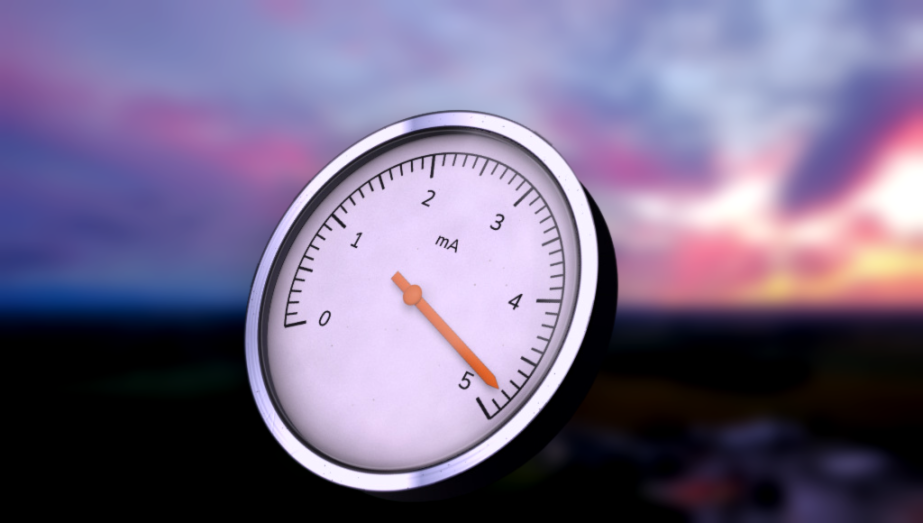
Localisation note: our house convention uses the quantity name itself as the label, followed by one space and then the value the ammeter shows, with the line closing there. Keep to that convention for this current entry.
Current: 4.8 mA
